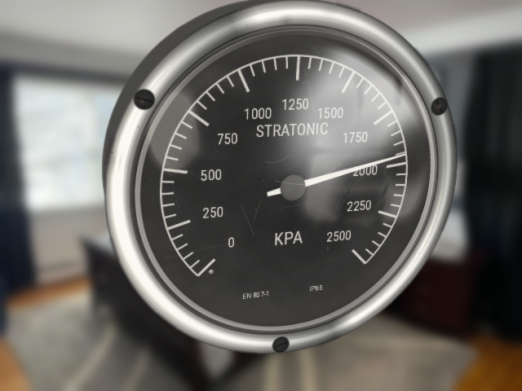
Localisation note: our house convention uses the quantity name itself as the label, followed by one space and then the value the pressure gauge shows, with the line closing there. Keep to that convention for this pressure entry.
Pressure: 1950 kPa
